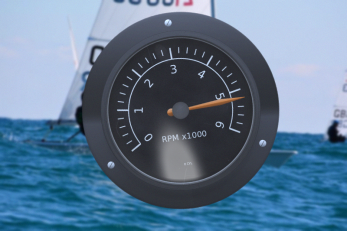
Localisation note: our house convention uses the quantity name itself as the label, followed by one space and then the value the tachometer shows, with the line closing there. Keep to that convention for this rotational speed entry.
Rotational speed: 5200 rpm
